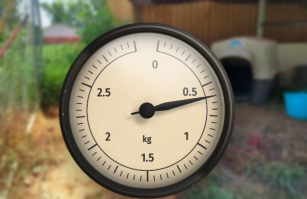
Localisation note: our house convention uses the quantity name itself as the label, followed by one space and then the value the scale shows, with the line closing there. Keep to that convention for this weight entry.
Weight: 0.6 kg
